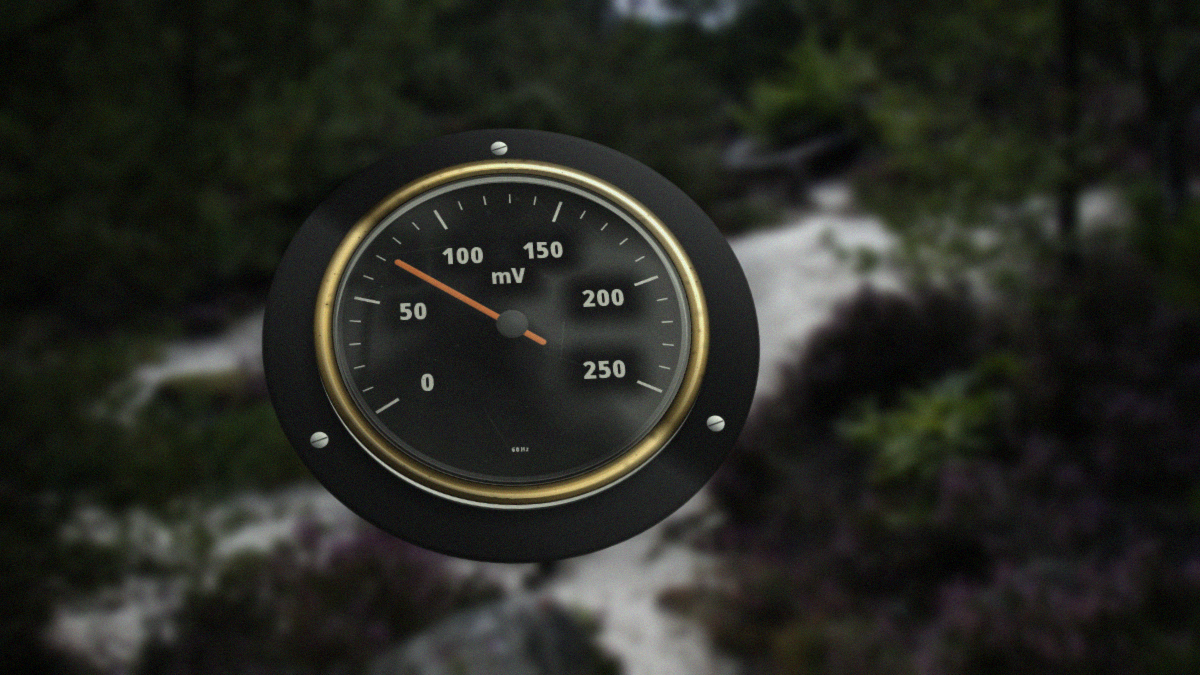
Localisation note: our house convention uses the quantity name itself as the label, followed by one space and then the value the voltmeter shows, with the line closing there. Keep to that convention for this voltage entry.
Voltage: 70 mV
